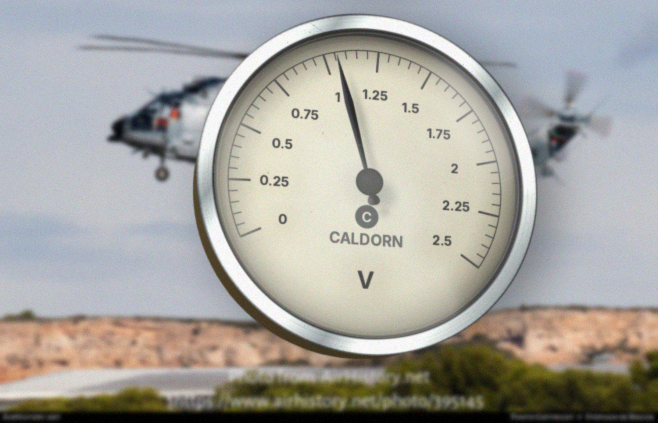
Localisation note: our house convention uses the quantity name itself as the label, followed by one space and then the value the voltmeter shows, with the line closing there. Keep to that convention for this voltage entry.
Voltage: 1.05 V
